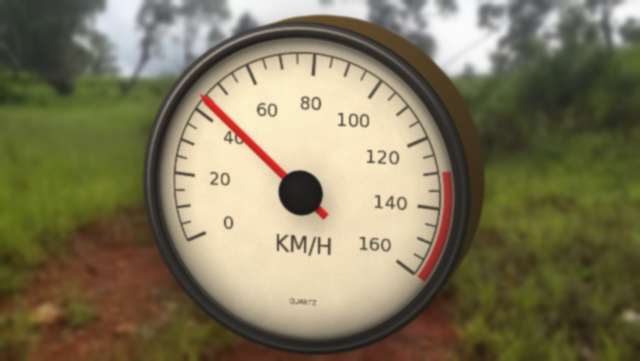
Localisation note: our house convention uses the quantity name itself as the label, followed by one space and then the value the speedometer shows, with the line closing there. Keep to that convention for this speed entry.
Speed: 45 km/h
